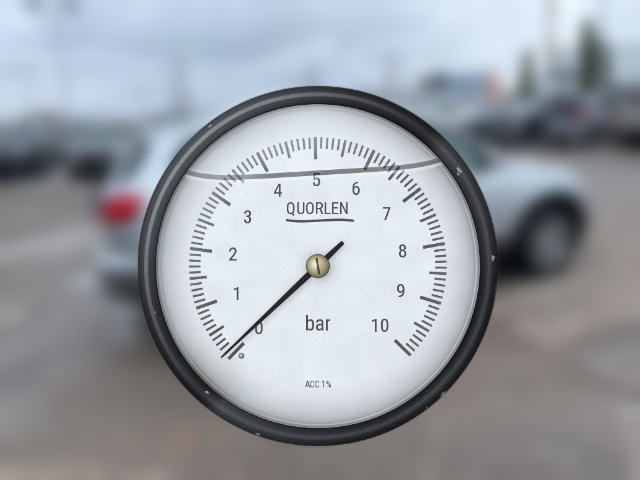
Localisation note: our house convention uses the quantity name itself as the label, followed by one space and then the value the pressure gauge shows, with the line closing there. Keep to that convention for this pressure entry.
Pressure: 0.1 bar
